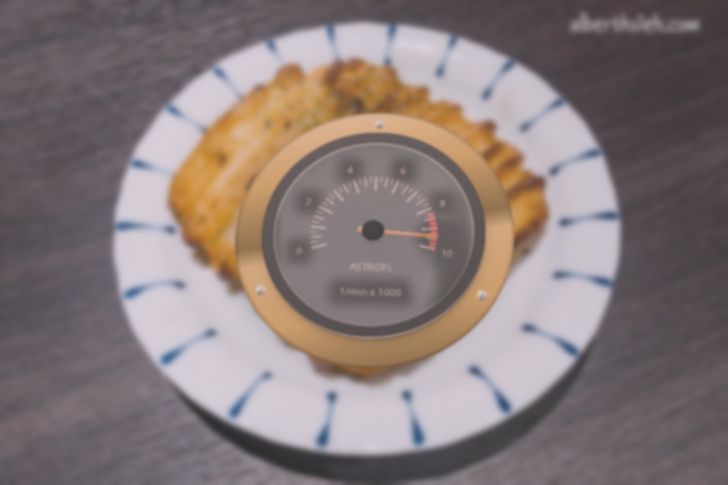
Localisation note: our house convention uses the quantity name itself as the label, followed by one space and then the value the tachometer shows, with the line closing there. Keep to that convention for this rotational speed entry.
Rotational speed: 9500 rpm
